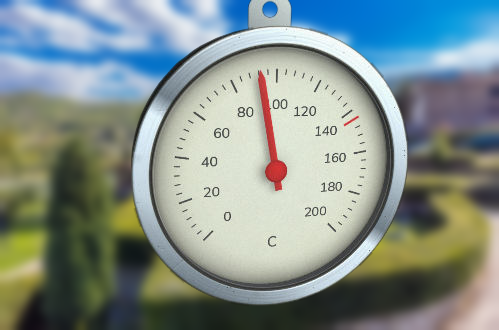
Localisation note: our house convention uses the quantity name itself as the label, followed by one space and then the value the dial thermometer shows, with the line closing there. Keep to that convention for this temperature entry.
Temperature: 92 °C
